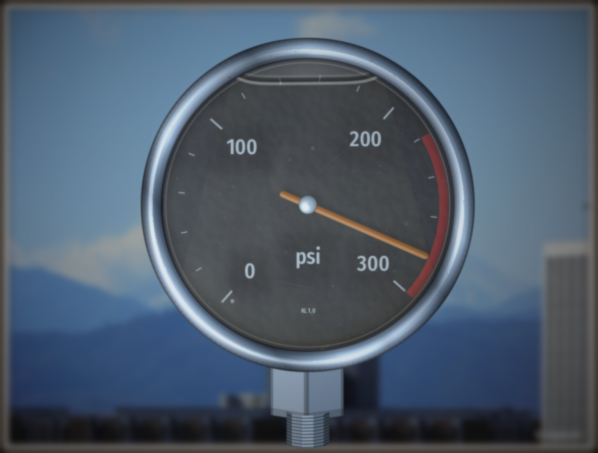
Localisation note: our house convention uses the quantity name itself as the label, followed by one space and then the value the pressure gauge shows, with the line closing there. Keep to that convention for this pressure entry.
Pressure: 280 psi
